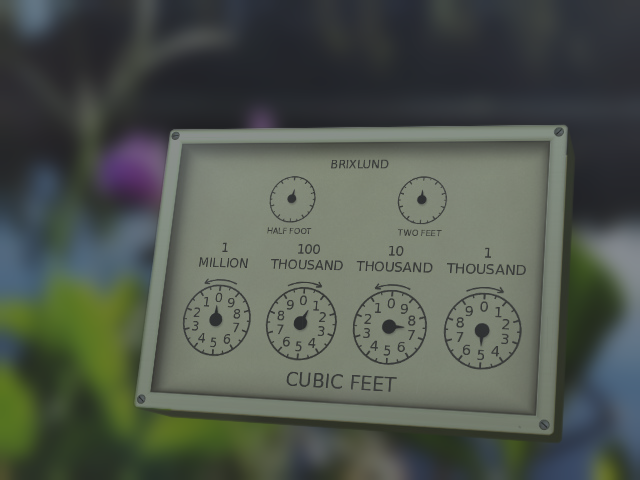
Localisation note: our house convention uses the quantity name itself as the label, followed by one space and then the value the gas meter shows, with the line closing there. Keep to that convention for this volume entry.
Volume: 7500 ft³
